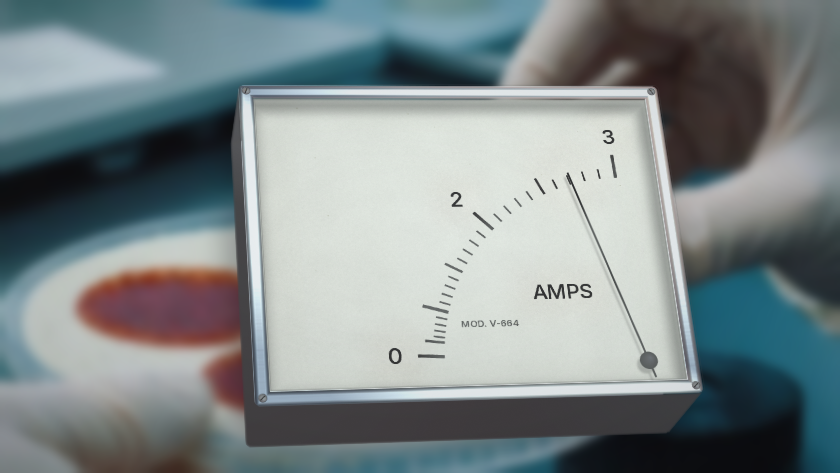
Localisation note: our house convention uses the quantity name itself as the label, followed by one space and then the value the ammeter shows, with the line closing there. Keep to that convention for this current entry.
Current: 2.7 A
